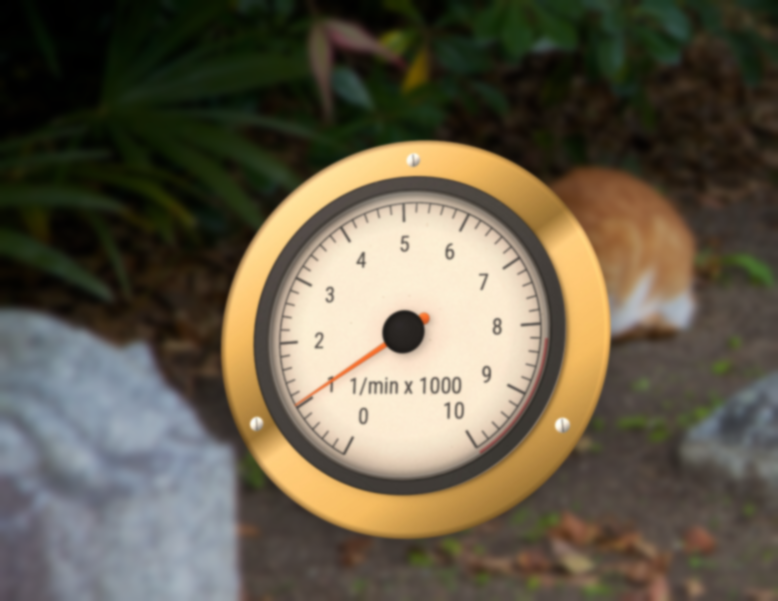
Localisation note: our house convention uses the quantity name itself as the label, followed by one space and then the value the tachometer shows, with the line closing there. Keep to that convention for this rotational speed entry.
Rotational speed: 1000 rpm
